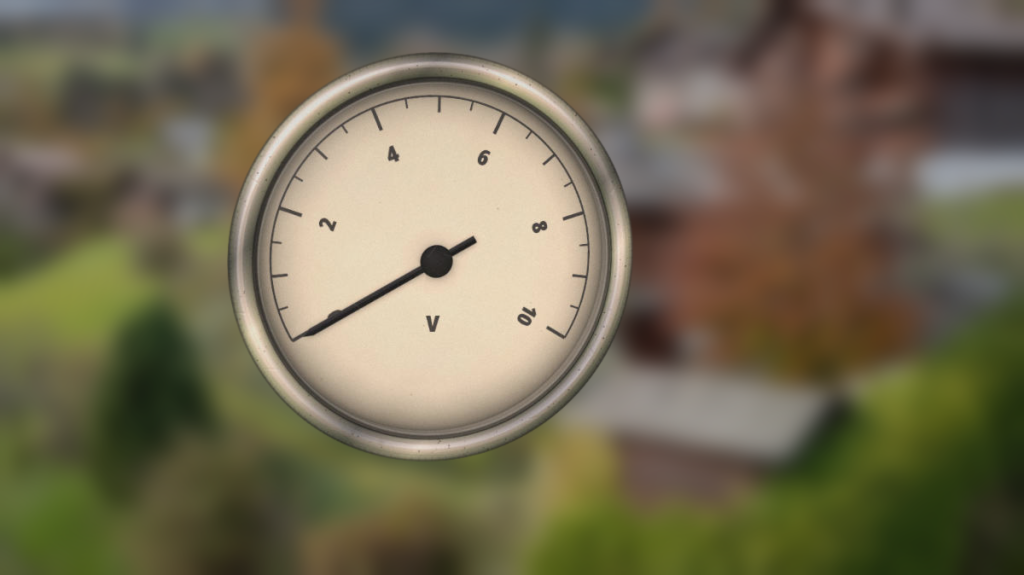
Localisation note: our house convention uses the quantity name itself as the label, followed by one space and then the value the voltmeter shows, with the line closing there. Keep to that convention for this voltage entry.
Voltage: 0 V
